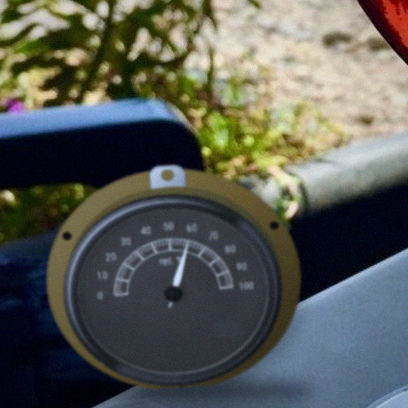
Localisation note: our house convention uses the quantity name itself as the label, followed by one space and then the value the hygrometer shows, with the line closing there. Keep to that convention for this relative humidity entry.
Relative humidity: 60 %
